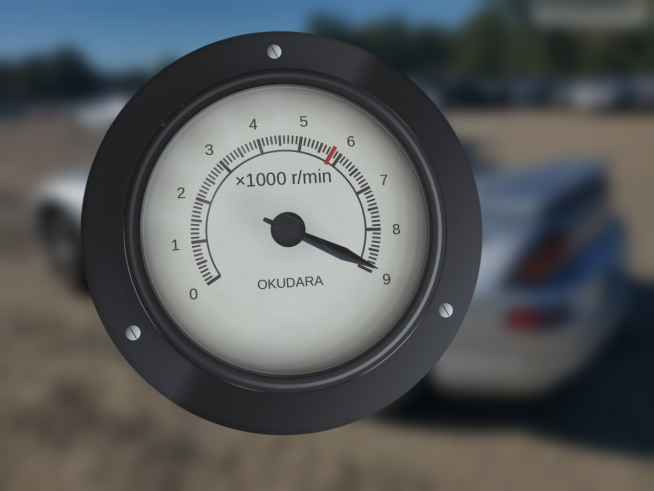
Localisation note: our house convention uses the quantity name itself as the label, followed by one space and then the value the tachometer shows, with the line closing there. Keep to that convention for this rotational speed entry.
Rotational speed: 8900 rpm
